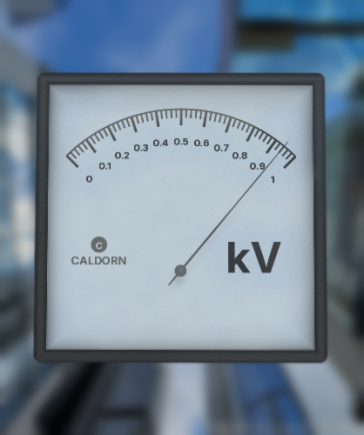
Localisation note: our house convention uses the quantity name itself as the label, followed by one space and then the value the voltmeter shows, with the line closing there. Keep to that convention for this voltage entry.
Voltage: 0.94 kV
